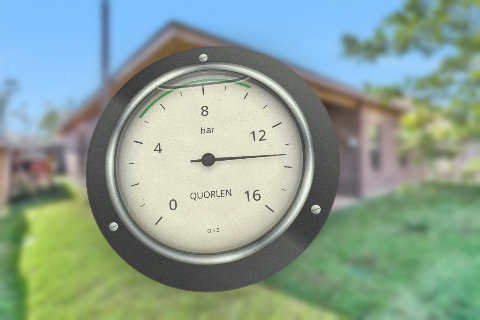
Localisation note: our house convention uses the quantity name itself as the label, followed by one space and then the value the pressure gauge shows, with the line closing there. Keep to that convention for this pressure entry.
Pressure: 13.5 bar
